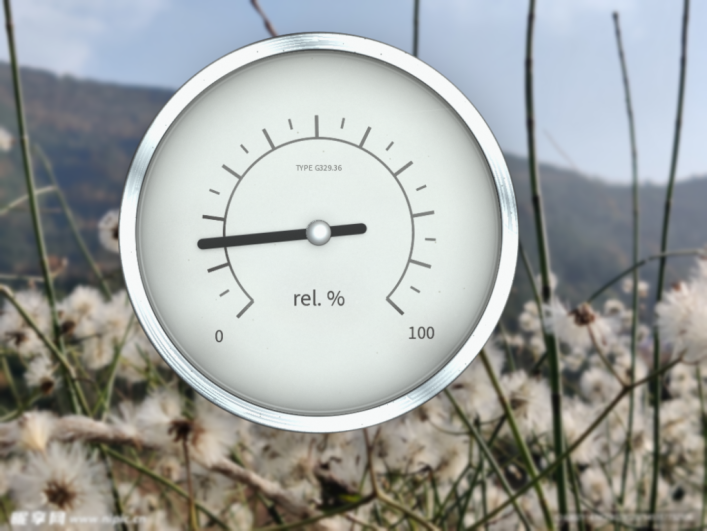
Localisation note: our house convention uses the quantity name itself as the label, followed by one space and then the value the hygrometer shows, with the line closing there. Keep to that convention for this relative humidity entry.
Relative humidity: 15 %
